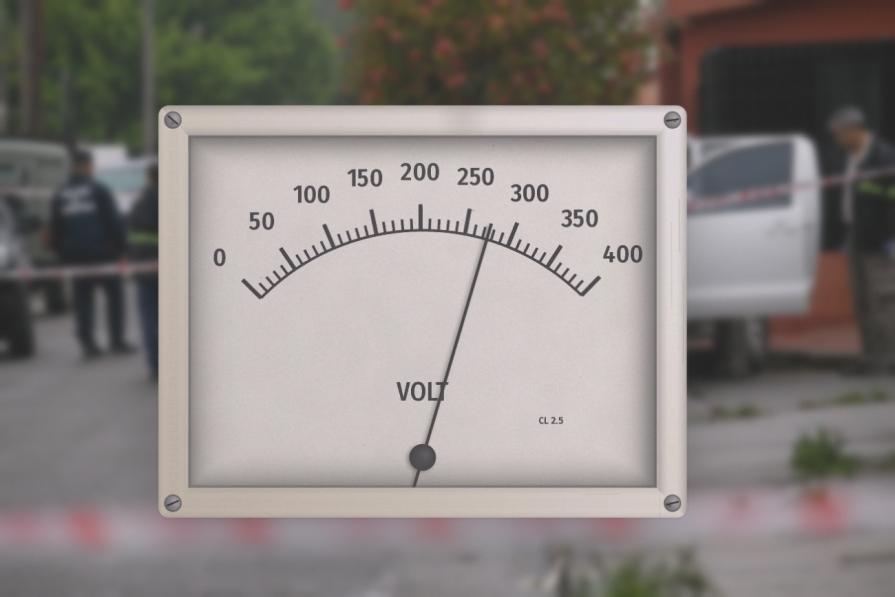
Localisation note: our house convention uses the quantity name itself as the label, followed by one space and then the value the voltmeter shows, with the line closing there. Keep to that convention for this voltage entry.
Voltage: 275 V
